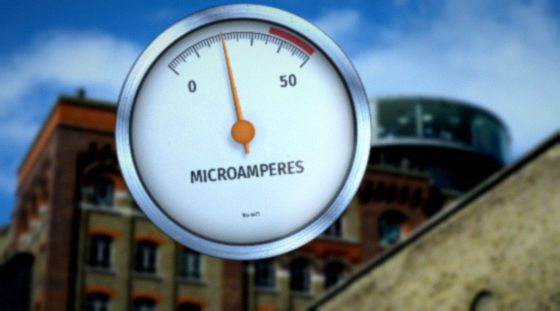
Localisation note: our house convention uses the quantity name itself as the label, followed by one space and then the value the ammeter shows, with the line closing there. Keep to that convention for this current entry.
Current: 20 µA
